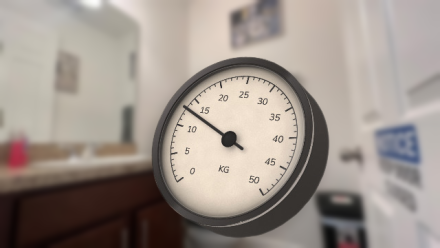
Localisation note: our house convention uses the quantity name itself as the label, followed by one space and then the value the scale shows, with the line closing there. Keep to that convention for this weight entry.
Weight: 13 kg
